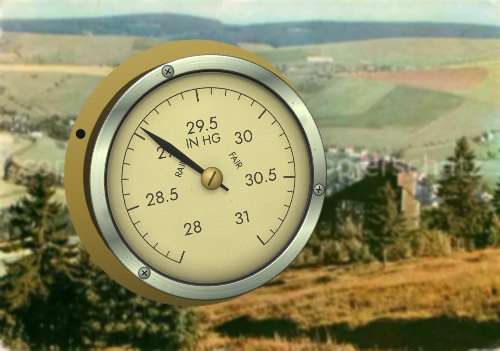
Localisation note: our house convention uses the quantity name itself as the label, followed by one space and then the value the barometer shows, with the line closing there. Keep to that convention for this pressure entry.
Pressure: 29.05 inHg
